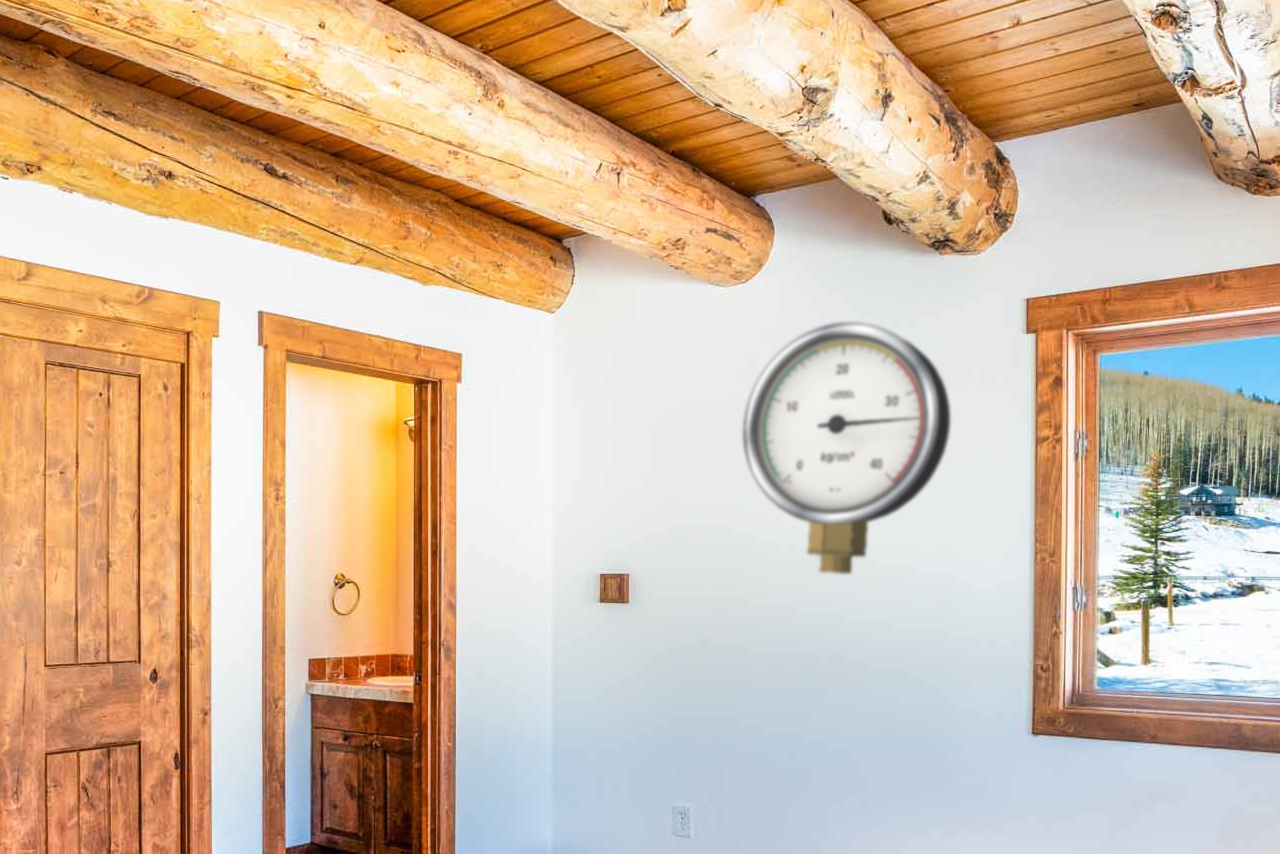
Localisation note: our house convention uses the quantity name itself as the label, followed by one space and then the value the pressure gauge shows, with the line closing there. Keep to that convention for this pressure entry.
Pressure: 33 kg/cm²
